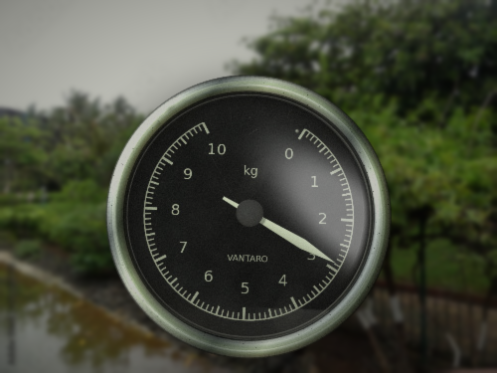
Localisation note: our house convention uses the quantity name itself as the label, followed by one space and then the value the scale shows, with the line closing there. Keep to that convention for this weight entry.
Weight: 2.9 kg
